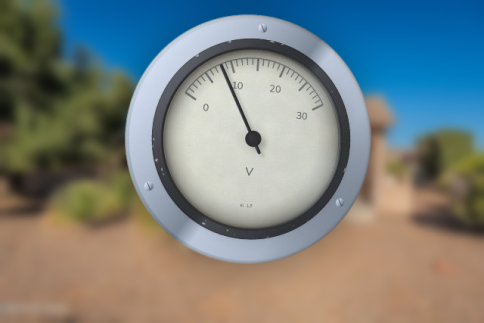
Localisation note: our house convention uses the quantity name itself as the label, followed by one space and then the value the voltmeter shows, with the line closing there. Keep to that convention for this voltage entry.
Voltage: 8 V
